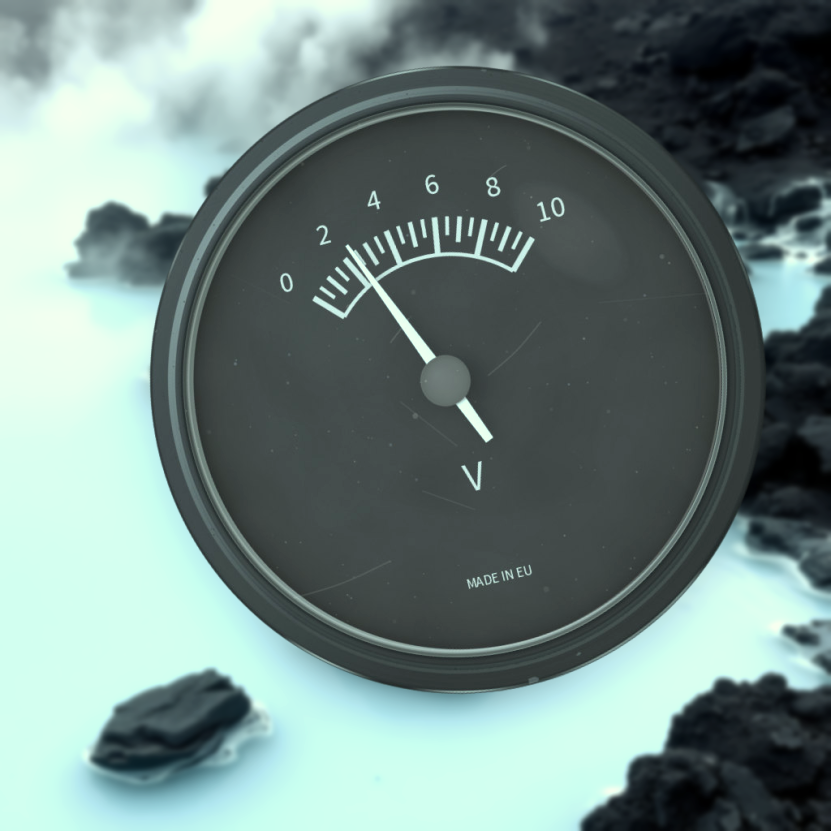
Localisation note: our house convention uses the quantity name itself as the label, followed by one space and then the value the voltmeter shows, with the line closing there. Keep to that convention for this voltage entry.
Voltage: 2.5 V
